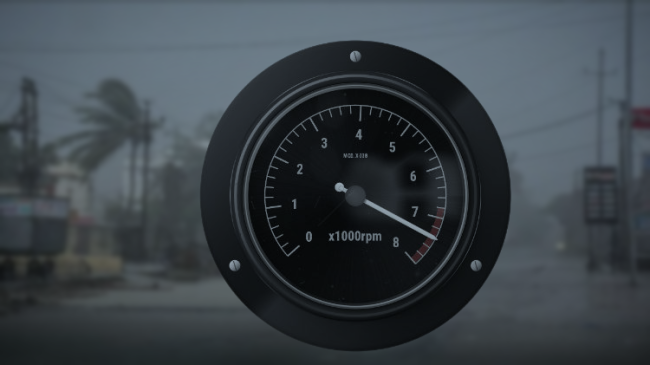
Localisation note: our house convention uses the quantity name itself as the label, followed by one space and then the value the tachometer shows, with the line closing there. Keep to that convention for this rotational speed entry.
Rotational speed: 7400 rpm
